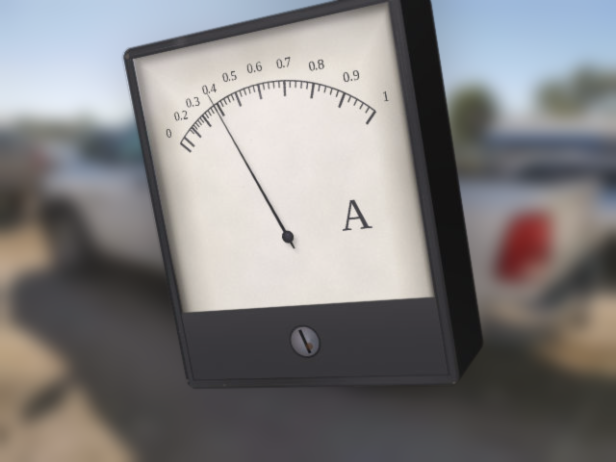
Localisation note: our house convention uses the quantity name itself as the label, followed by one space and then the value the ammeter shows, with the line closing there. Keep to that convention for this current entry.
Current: 0.4 A
